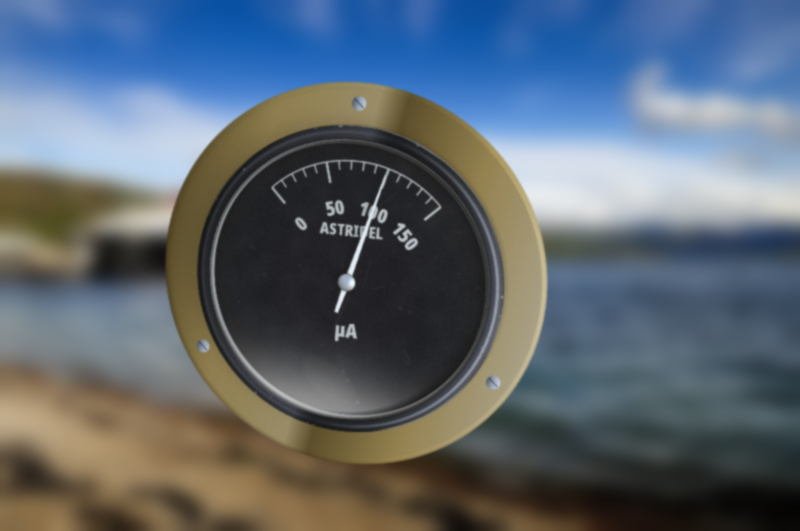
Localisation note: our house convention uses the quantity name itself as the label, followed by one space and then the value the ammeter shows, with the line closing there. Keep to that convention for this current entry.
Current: 100 µA
